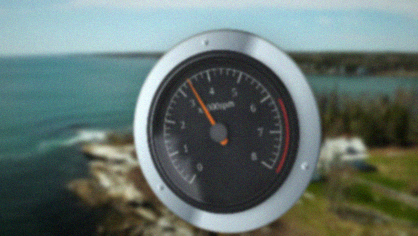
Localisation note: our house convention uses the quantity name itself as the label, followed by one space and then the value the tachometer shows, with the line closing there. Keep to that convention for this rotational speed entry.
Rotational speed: 3400 rpm
